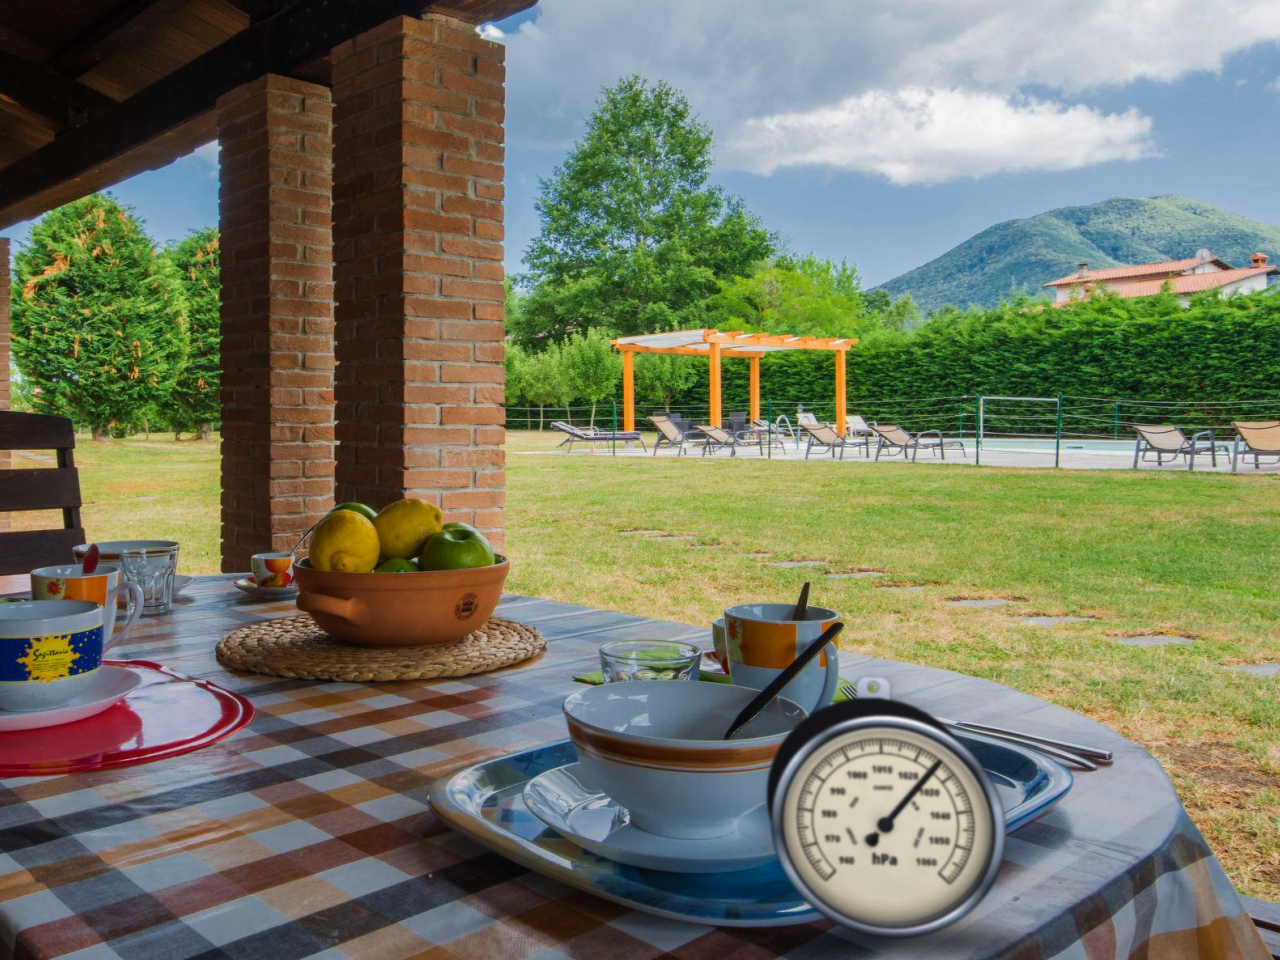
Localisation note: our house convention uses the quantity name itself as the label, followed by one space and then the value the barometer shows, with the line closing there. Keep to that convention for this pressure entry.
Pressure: 1025 hPa
